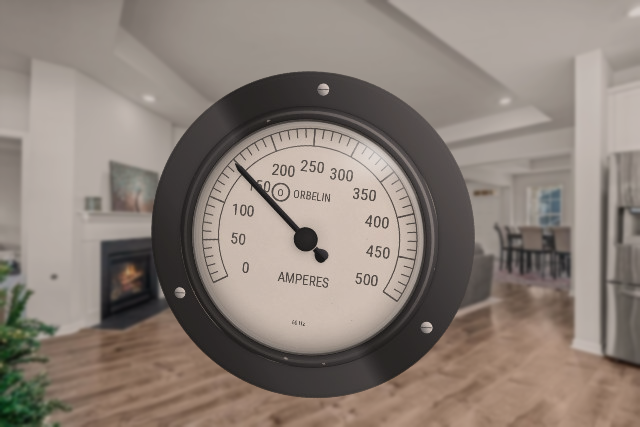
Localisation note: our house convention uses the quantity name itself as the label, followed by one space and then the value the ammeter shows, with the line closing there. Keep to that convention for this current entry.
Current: 150 A
